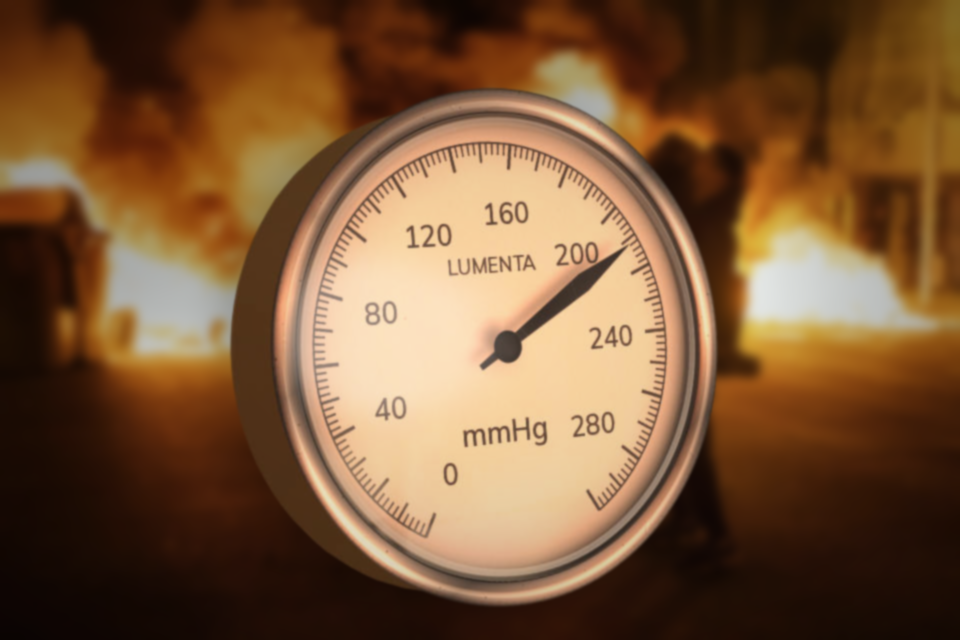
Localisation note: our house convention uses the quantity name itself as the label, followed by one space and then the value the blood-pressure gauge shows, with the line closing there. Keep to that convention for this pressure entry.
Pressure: 210 mmHg
